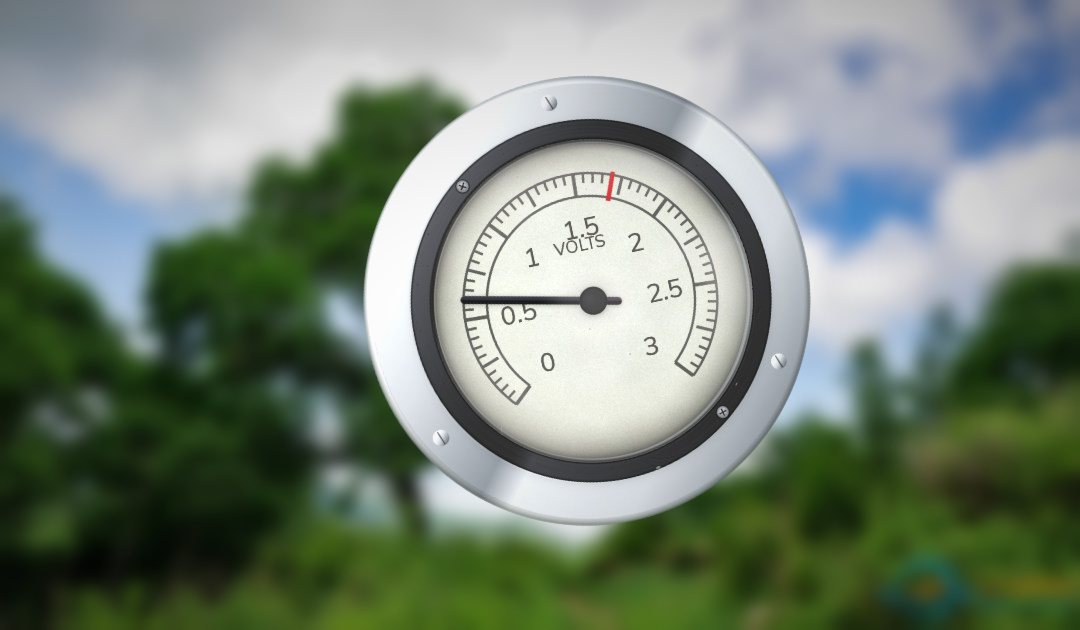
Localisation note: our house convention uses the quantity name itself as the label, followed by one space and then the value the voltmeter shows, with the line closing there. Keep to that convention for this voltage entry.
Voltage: 0.6 V
